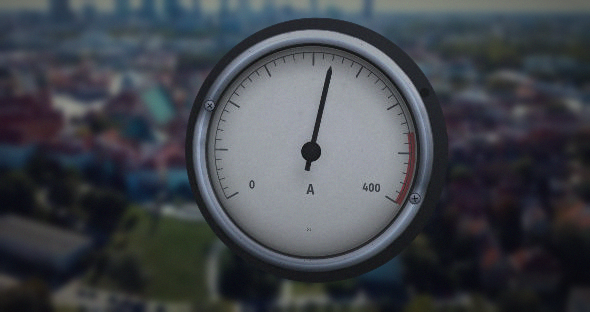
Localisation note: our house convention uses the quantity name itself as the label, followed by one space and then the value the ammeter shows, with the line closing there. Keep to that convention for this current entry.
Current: 220 A
